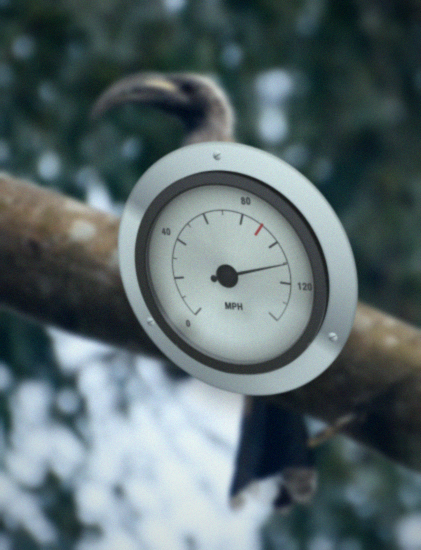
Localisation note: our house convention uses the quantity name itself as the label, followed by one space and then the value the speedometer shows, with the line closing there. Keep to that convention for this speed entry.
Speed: 110 mph
